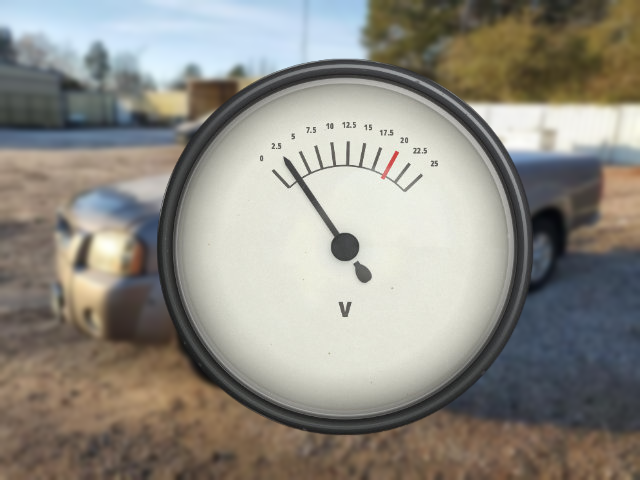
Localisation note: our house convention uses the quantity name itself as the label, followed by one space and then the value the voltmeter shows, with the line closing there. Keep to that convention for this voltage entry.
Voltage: 2.5 V
